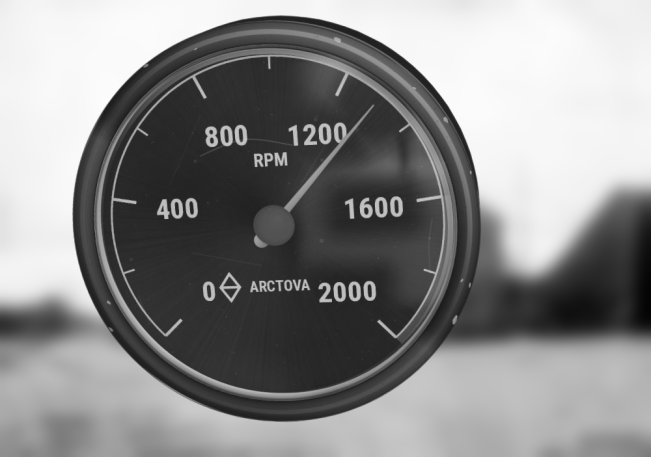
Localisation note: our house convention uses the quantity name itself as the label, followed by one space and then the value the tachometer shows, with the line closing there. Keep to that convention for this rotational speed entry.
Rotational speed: 1300 rpm
